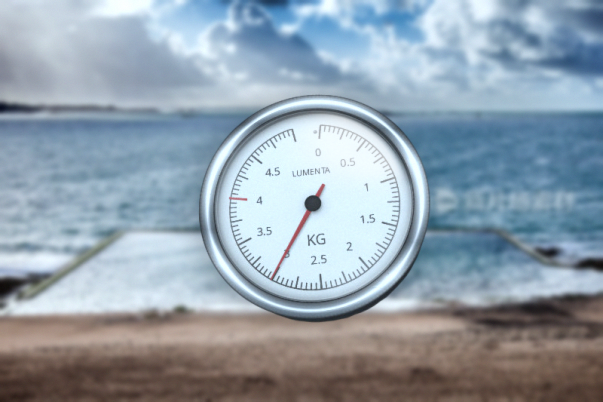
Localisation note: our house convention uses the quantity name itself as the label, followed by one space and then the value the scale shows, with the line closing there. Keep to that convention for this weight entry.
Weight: 3 kg
